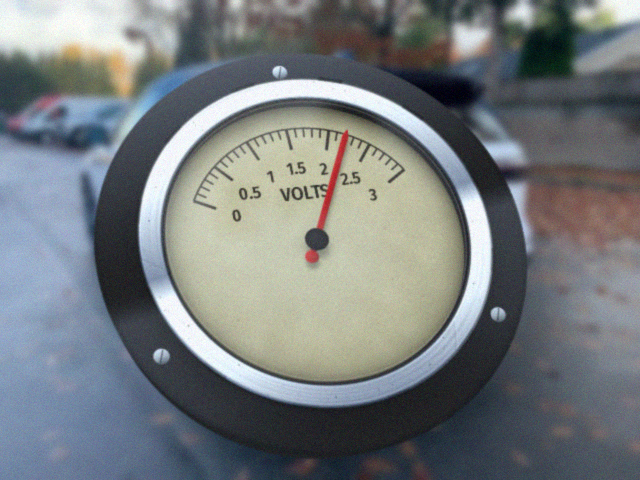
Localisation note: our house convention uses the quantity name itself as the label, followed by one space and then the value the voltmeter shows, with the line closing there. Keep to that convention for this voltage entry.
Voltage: 2.2 V
